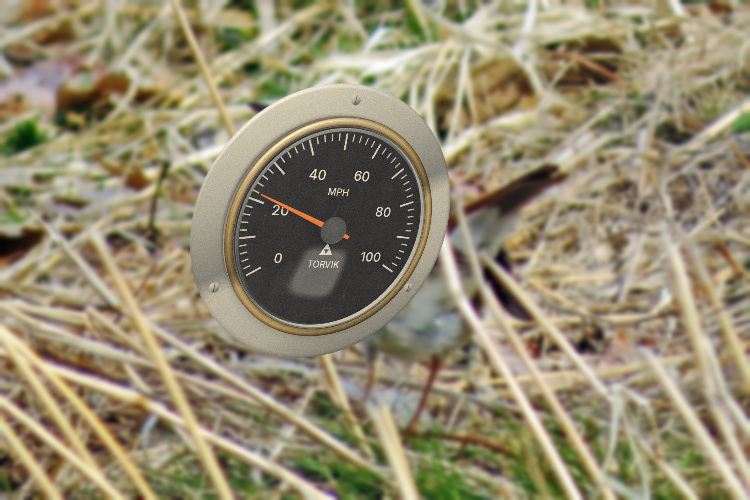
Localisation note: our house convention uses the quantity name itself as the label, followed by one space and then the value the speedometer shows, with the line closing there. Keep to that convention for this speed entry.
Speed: 22 mph
